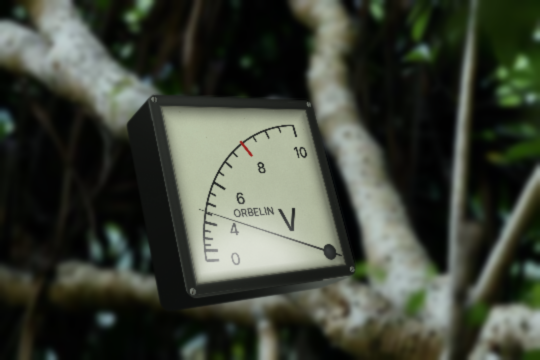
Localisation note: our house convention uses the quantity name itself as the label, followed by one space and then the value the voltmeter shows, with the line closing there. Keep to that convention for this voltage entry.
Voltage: 4.5 V
